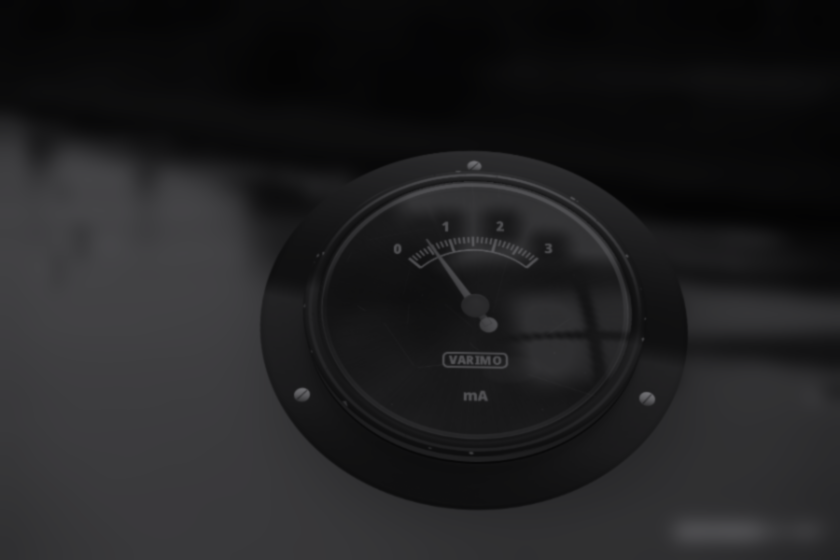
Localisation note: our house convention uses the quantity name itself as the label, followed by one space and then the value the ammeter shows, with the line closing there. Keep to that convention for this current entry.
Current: 0.5 mA
